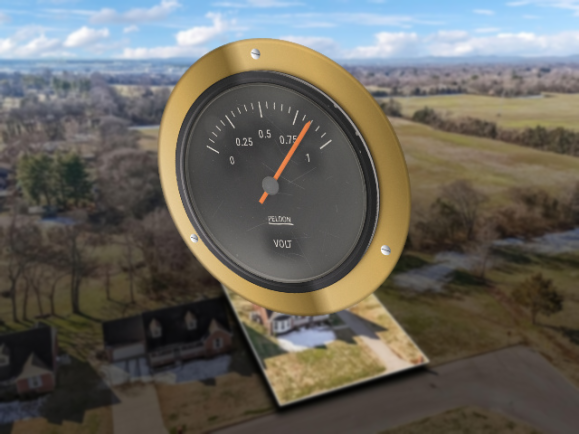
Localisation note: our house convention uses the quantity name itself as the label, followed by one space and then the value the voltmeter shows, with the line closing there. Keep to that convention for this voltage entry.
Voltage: 0.85 V
